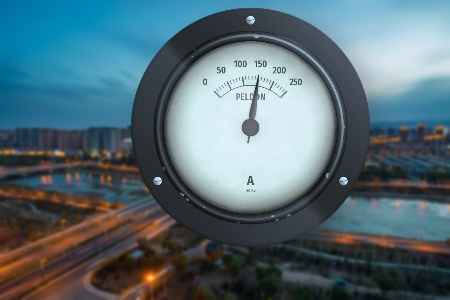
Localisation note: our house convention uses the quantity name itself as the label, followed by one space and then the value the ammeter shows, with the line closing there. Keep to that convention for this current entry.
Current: 150 A
